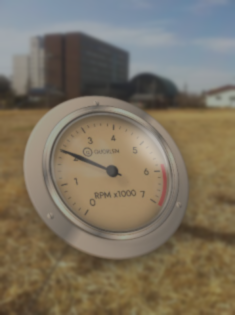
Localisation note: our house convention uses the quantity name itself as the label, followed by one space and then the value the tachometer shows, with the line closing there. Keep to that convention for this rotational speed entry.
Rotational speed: 2000 rpm
